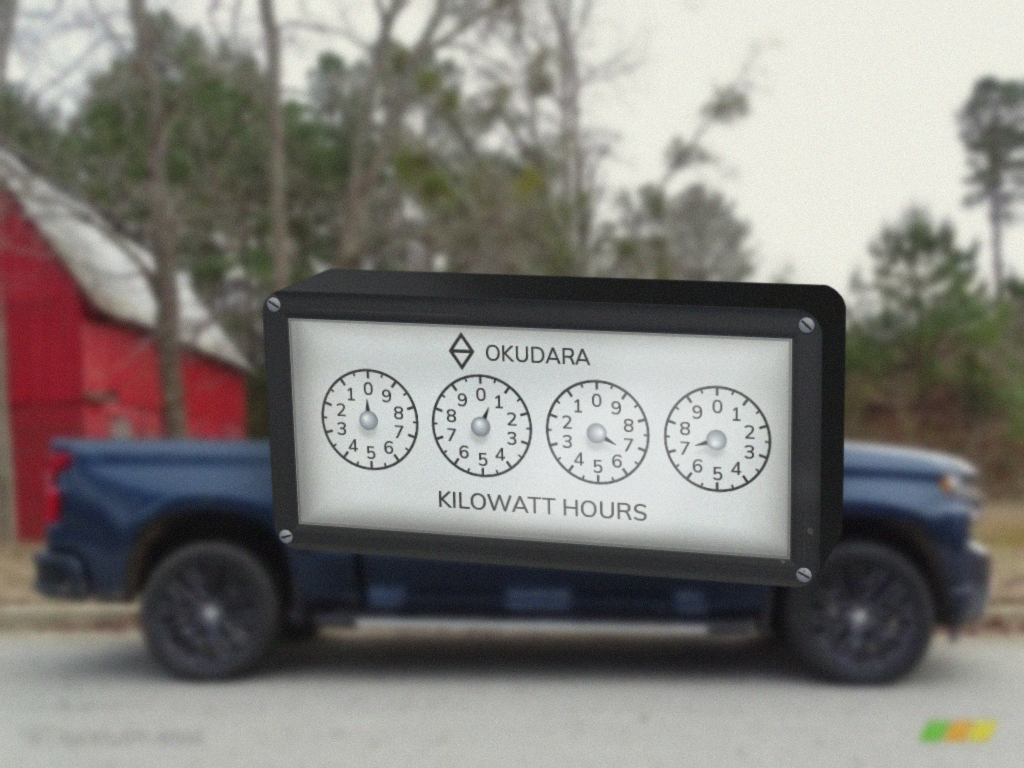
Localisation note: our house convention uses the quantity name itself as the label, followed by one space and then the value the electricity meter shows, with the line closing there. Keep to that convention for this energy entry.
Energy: 67 kWh
